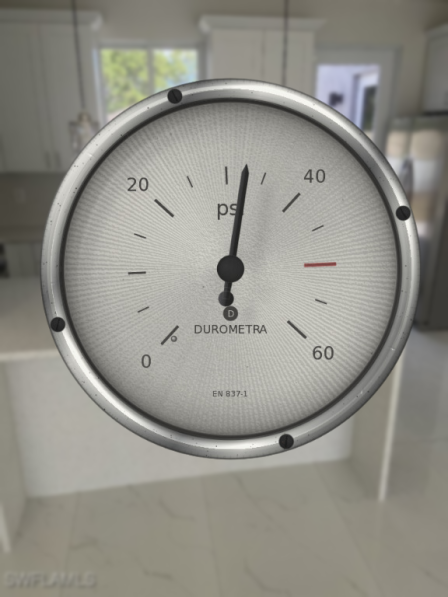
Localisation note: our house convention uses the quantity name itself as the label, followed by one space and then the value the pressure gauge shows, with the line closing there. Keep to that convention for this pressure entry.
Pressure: 32.5 psi
